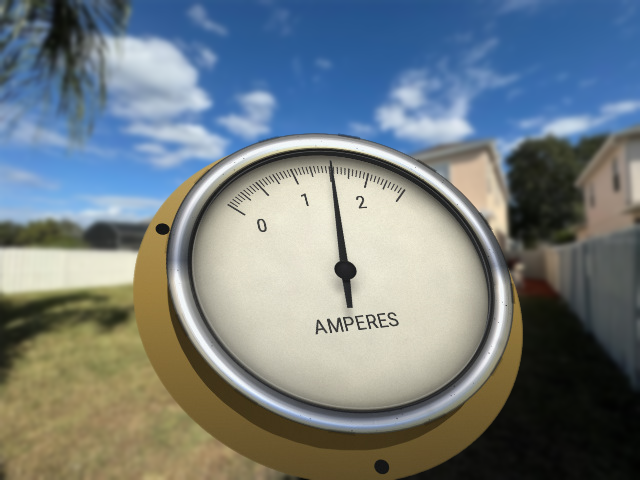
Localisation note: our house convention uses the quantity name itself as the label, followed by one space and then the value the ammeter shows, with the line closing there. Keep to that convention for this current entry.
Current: 1.5 A
